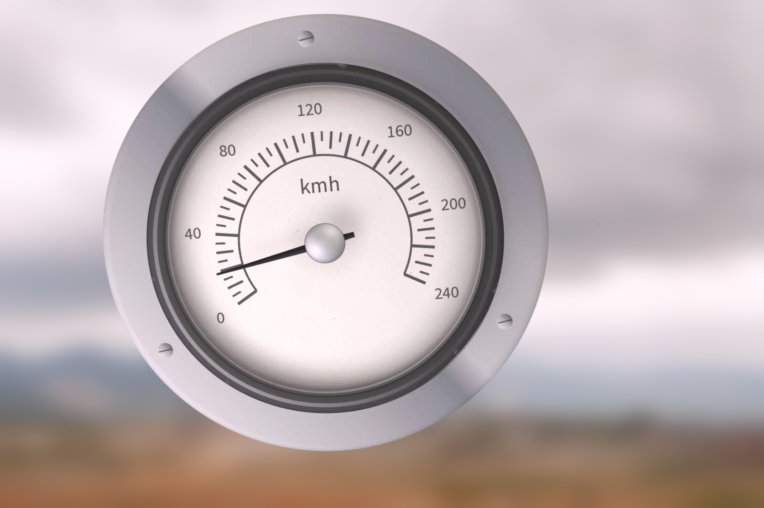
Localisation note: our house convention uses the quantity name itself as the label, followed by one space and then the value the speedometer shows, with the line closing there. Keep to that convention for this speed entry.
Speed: 20 km/h
